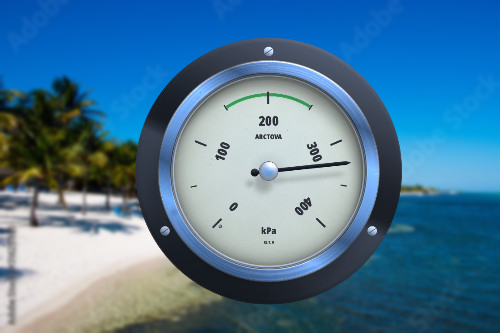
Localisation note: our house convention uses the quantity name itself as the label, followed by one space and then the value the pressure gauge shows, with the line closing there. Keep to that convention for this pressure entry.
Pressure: 325 kPa
